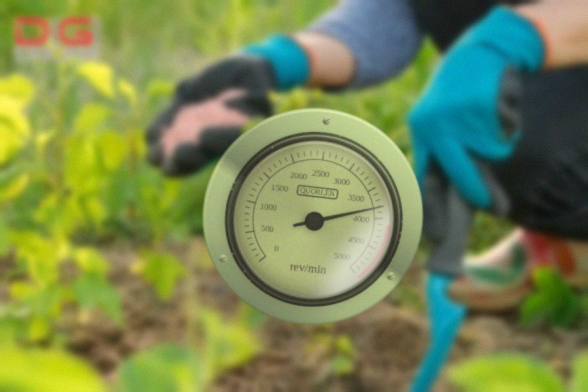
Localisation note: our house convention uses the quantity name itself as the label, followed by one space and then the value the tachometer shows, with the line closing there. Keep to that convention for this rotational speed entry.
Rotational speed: 3800 rpm
